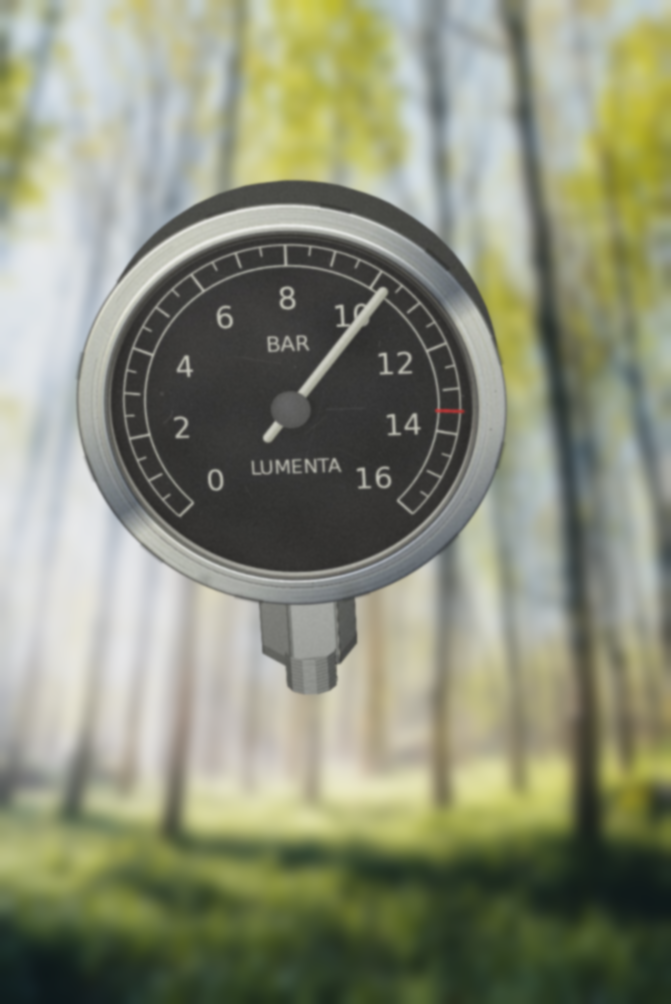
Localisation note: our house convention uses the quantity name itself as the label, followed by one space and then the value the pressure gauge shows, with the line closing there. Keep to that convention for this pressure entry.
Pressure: 10.25 bar
